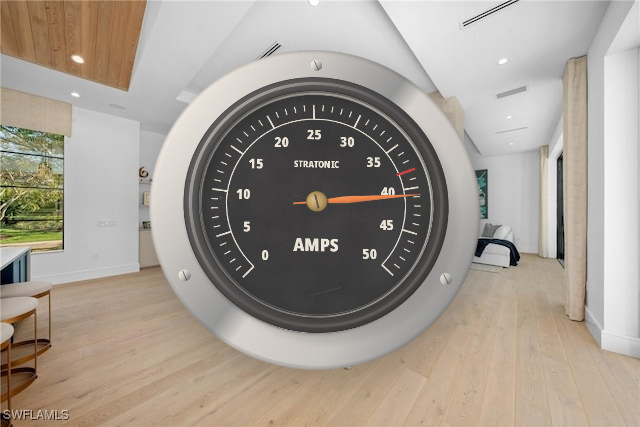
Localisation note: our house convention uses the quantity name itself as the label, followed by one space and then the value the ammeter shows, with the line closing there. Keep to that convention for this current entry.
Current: 41 A
